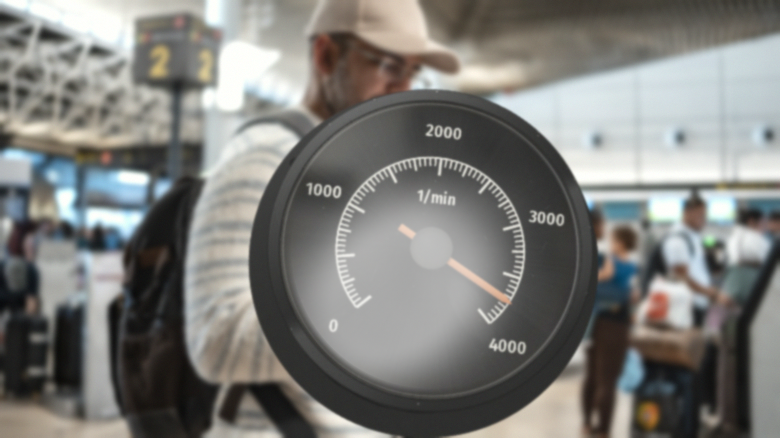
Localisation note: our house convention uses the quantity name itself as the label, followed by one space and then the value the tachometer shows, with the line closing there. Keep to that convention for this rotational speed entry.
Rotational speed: 3750 rpm
